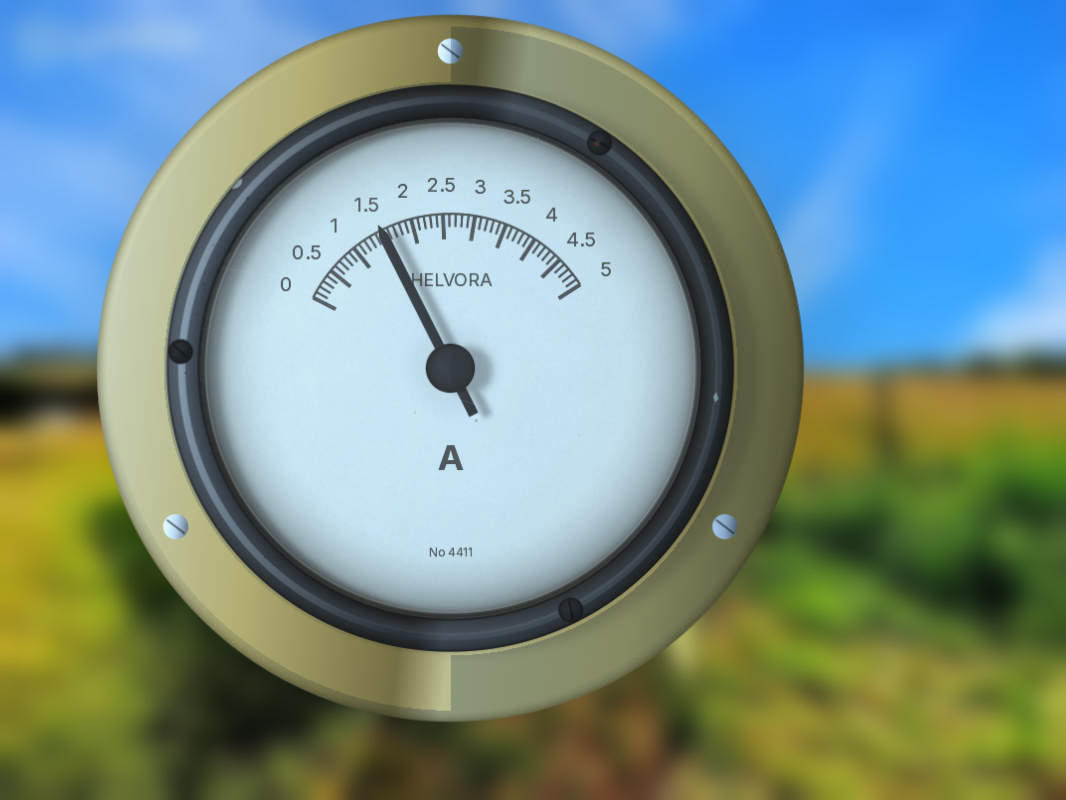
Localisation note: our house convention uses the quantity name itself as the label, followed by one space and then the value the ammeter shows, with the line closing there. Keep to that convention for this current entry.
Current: 1.5 A
